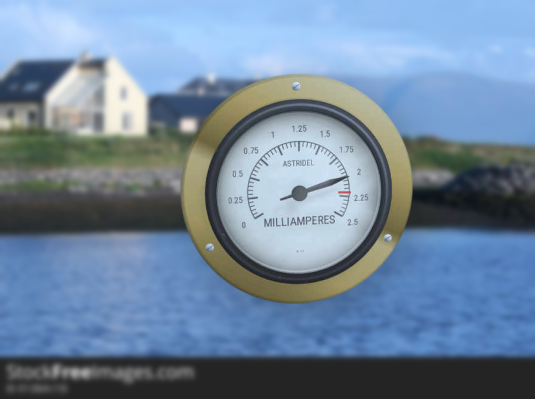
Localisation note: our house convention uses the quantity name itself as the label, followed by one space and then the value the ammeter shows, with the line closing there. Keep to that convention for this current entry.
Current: 2 mA
